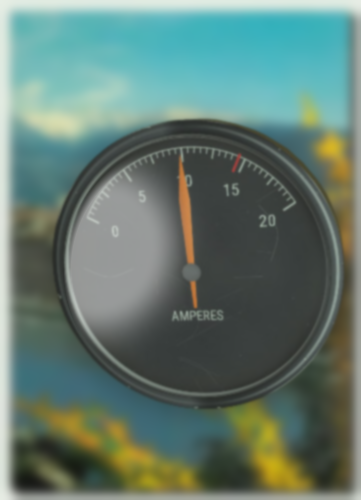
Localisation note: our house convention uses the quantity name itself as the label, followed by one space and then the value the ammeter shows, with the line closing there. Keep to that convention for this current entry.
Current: 10 A
